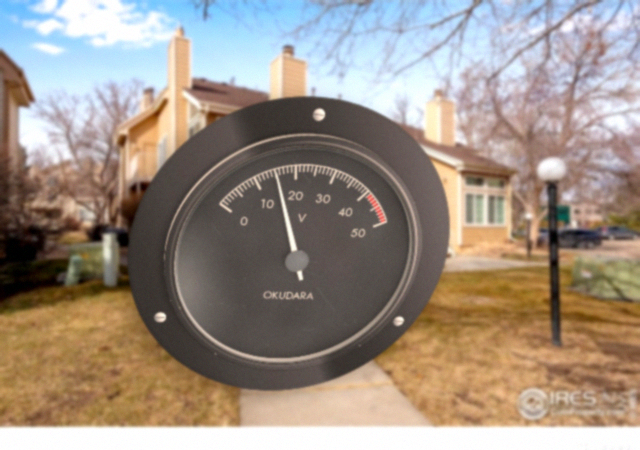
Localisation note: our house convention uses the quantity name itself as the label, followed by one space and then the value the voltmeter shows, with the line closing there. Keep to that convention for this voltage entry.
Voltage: 15 V
